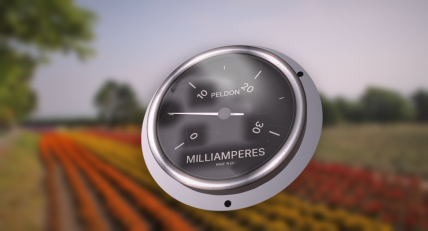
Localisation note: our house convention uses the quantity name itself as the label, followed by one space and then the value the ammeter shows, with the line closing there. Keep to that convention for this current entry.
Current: 5 mA
